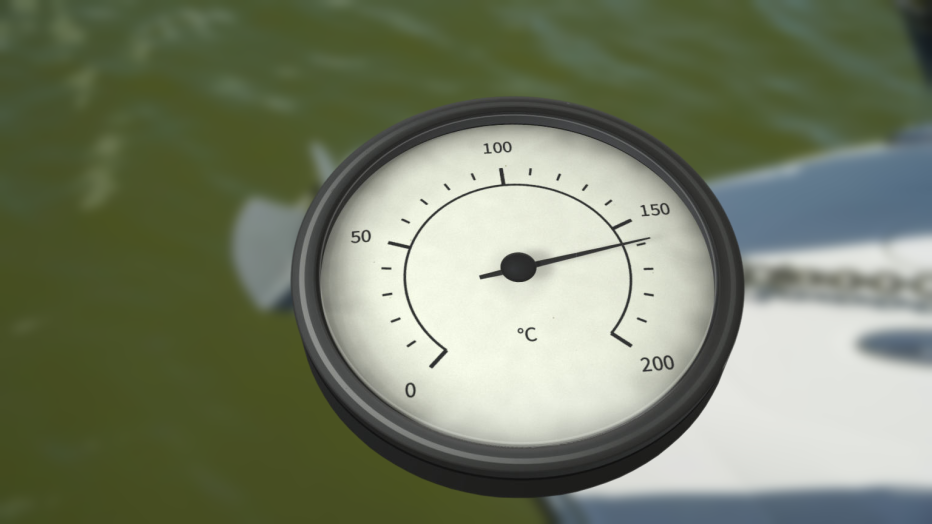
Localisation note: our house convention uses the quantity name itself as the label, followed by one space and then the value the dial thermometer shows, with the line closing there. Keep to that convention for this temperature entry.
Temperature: 160 °C
